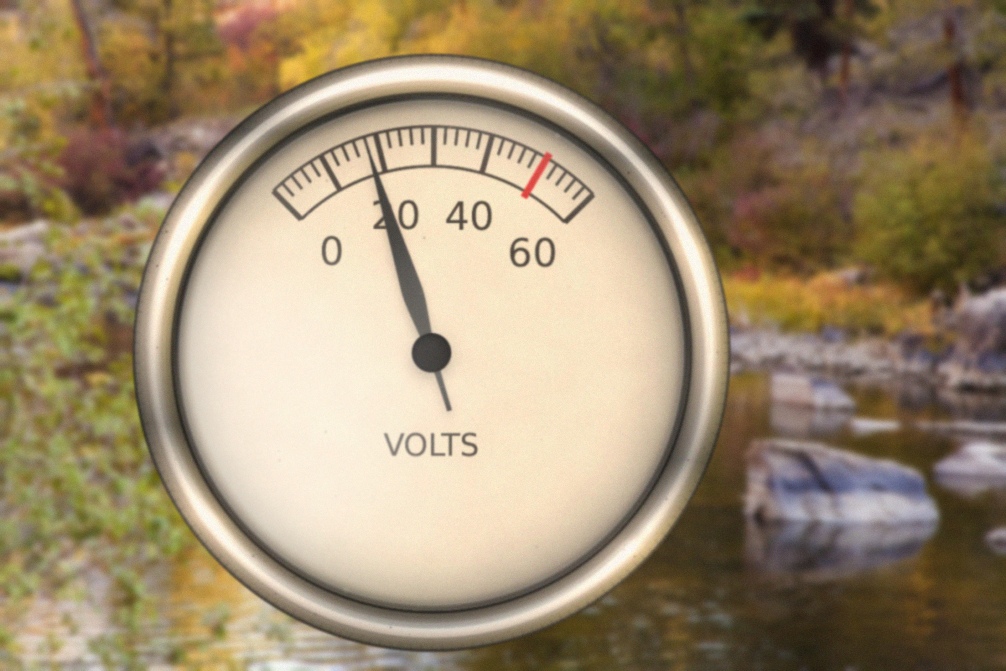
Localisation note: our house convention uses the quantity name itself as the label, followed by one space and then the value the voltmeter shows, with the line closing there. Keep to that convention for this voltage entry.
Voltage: 18 V
